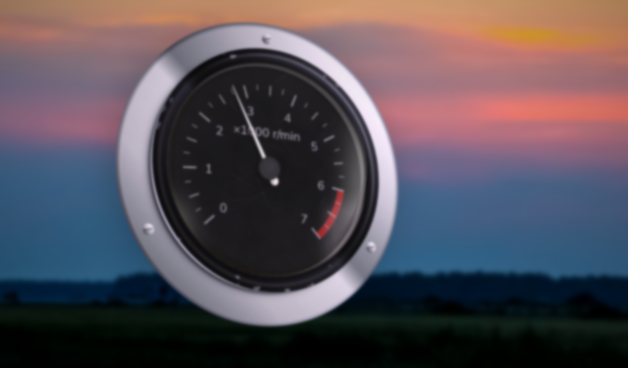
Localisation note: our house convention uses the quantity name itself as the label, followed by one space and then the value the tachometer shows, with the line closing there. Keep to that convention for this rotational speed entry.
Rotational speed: 2750 rpm
